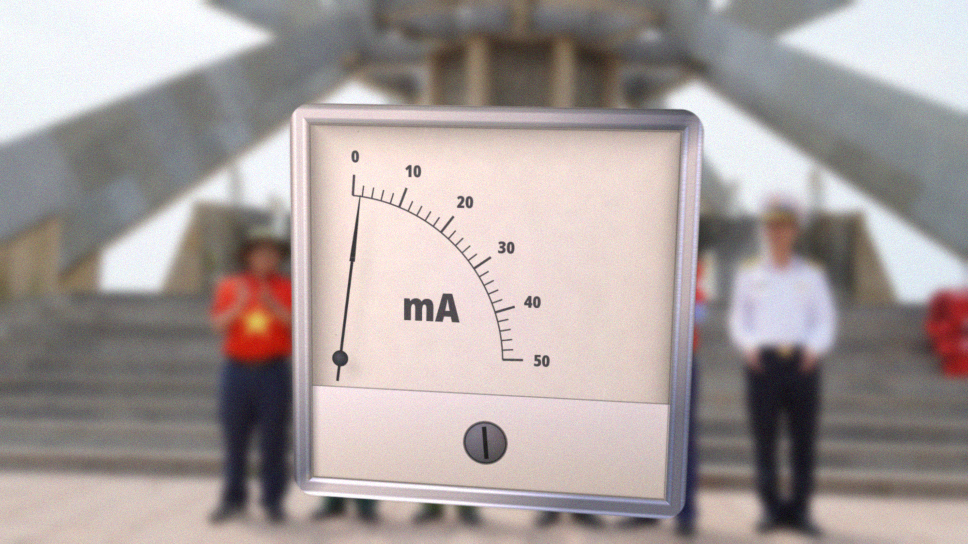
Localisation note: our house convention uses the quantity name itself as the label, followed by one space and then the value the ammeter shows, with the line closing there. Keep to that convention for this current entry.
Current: 2 mA
